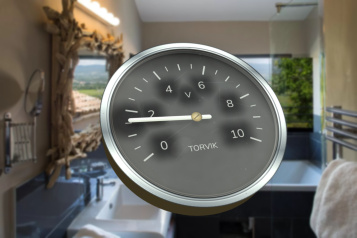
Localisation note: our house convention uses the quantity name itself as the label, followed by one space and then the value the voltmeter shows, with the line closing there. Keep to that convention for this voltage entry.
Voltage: 1.5 V
